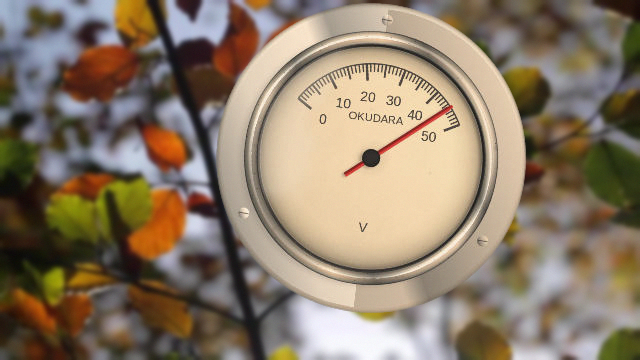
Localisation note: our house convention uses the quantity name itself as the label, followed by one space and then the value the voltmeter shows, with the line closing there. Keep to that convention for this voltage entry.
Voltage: 45 V
